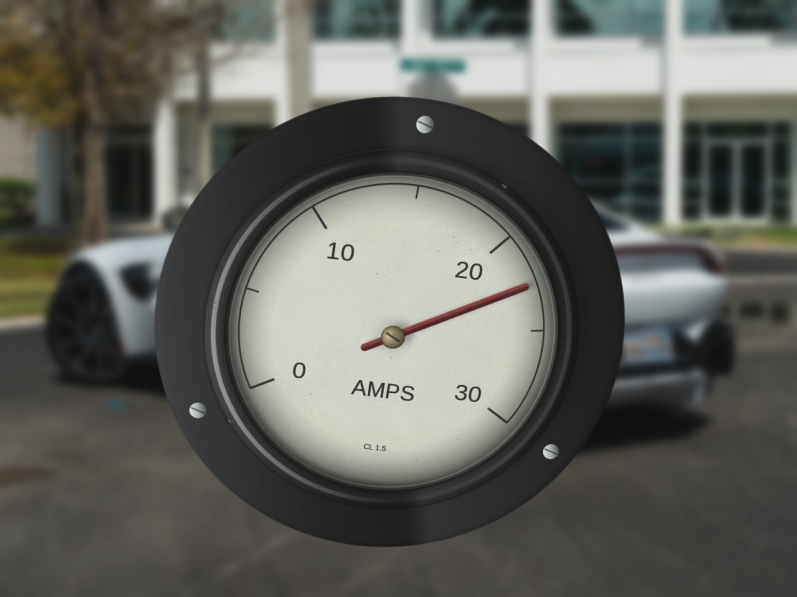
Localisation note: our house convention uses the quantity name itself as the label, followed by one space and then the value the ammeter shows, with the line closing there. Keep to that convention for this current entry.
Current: 22.5 A
